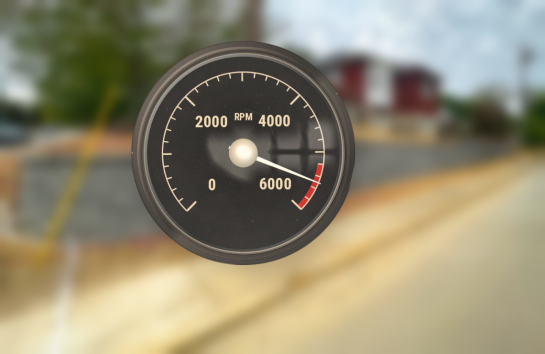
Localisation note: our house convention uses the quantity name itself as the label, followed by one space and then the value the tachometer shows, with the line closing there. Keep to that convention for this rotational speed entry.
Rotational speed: 5500 rpm
